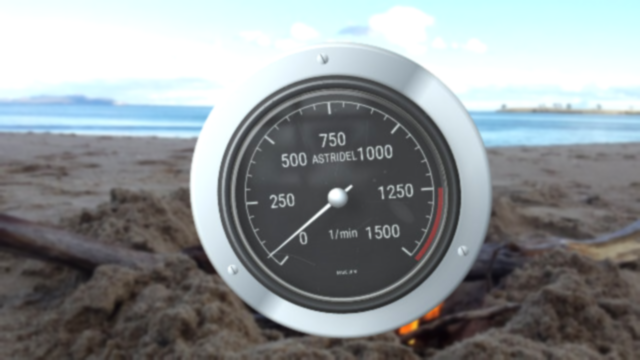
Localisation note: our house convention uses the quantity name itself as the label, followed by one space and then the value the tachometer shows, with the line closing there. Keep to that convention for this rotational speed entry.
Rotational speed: 50 rpm
